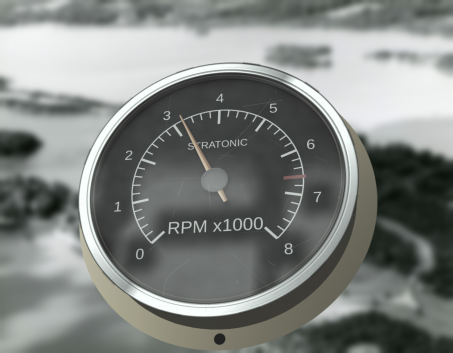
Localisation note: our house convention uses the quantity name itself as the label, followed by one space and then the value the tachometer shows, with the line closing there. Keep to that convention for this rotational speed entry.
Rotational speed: 3200 rpm
